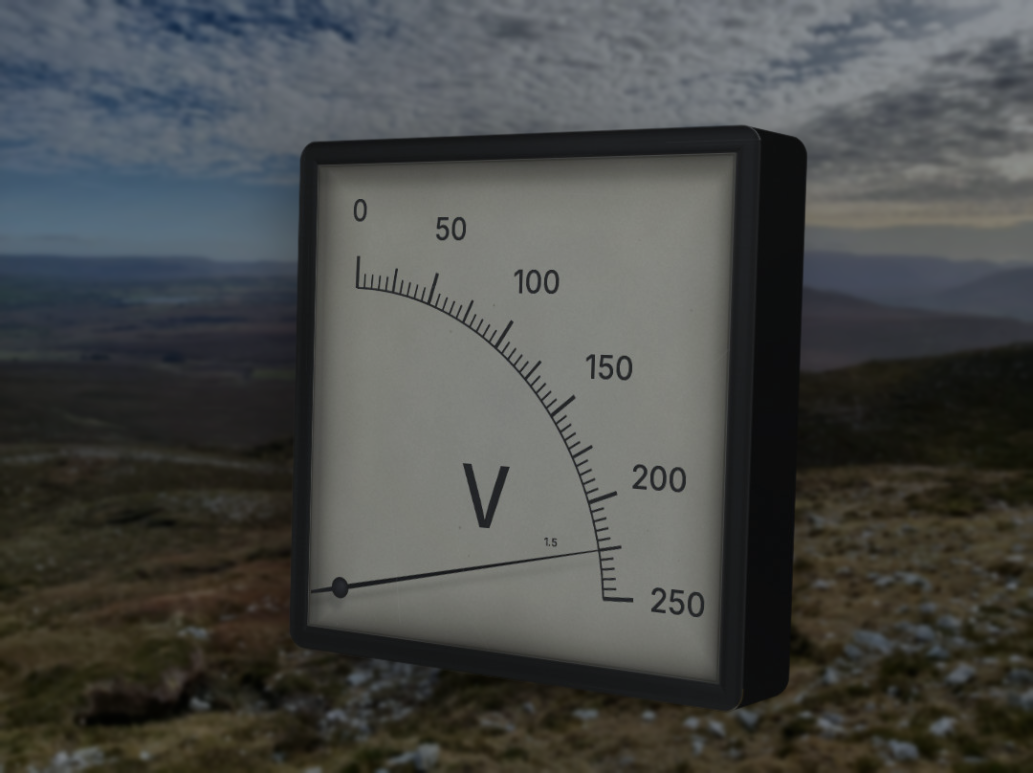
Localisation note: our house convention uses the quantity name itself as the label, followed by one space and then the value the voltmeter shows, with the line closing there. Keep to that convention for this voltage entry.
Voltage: 225 V
